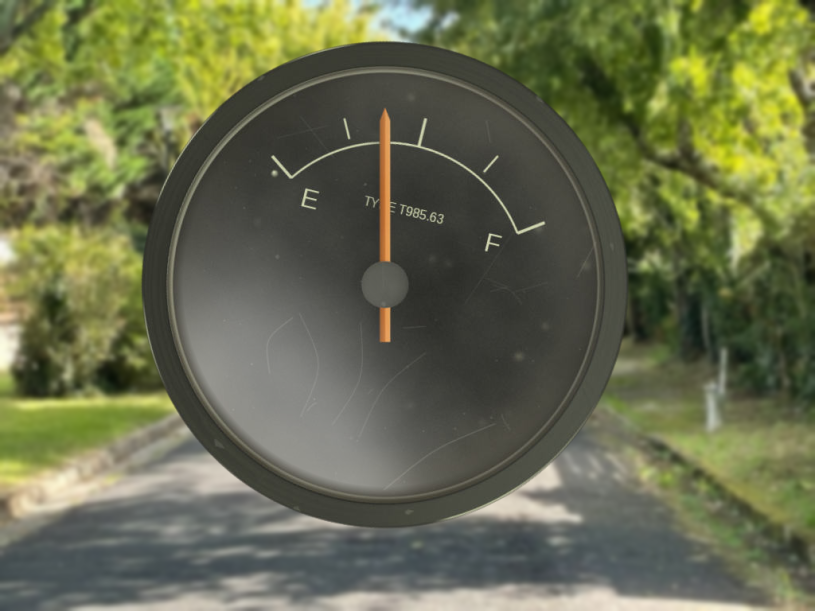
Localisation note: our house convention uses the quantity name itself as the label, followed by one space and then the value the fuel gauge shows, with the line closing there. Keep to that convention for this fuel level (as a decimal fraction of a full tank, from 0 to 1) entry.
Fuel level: 0.375
